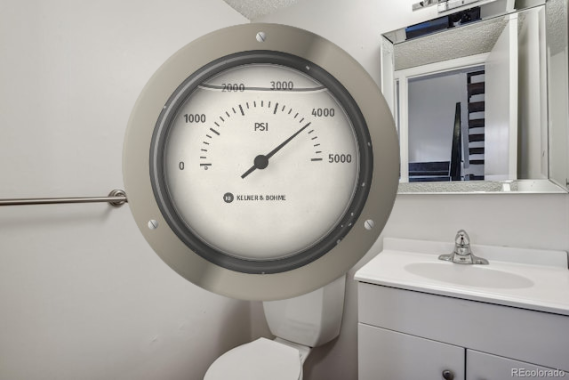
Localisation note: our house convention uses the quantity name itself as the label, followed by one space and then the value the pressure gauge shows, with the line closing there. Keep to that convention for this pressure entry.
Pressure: 4000 psi
